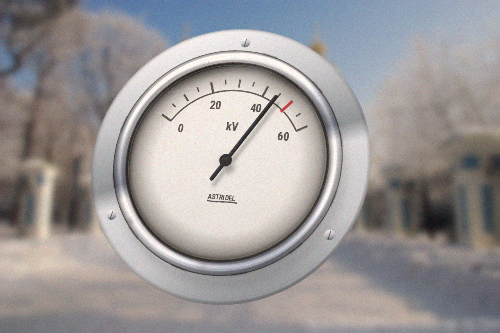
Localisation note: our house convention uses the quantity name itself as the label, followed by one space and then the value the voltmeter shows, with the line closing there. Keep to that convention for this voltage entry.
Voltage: 45 kV
